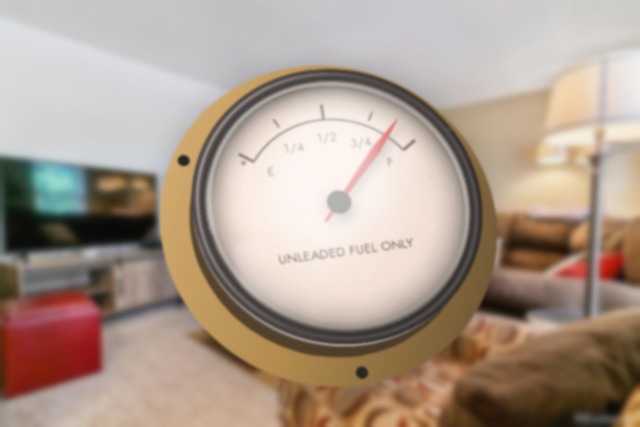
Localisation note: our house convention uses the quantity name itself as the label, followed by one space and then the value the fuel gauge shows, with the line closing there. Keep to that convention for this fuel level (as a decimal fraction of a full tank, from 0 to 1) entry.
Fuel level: 0.875
